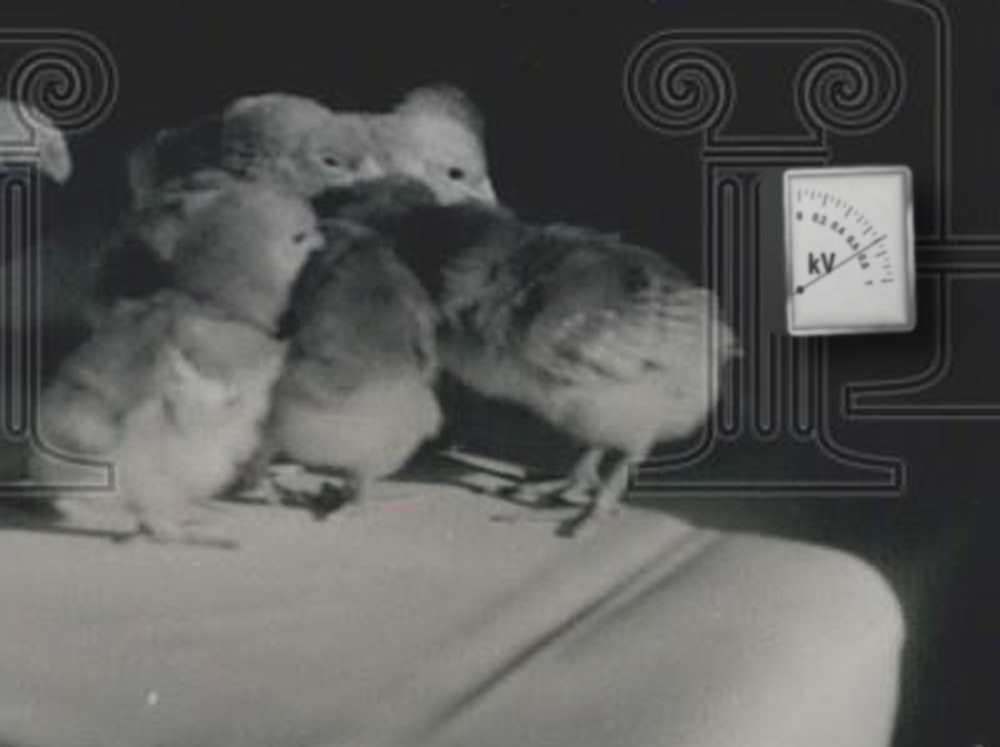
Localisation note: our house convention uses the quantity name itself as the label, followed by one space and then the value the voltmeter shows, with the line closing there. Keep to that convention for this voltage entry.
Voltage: 0.7 kV
